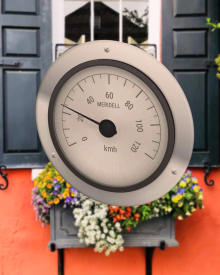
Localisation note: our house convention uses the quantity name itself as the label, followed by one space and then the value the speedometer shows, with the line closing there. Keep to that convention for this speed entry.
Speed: 25 km/h
